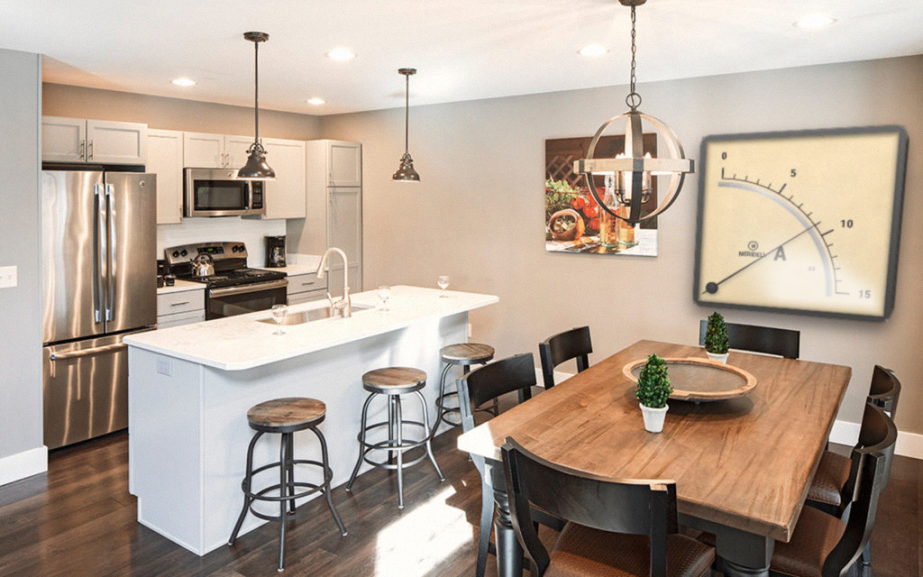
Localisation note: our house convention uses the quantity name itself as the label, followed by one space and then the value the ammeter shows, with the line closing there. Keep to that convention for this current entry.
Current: 9 A
